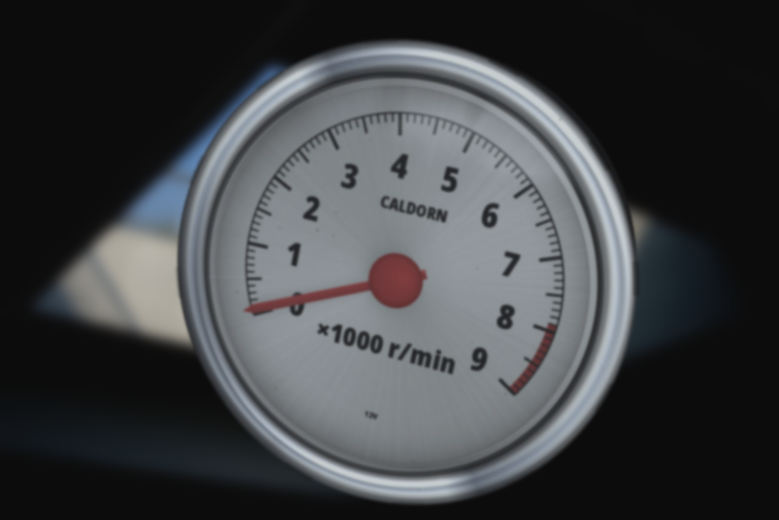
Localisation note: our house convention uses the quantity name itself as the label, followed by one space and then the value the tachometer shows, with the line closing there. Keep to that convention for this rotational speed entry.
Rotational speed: 100 rpm
